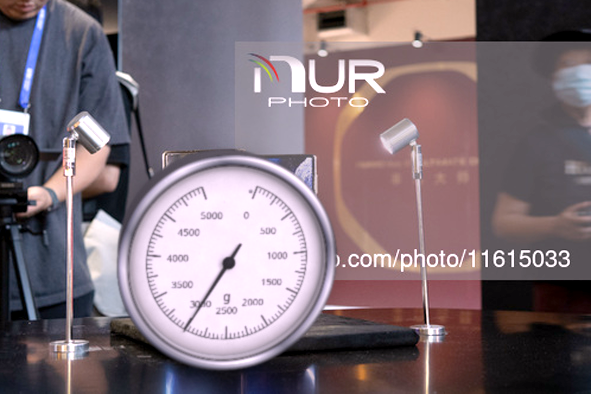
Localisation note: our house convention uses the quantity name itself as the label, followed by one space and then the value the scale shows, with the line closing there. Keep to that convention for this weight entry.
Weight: 3000 g
